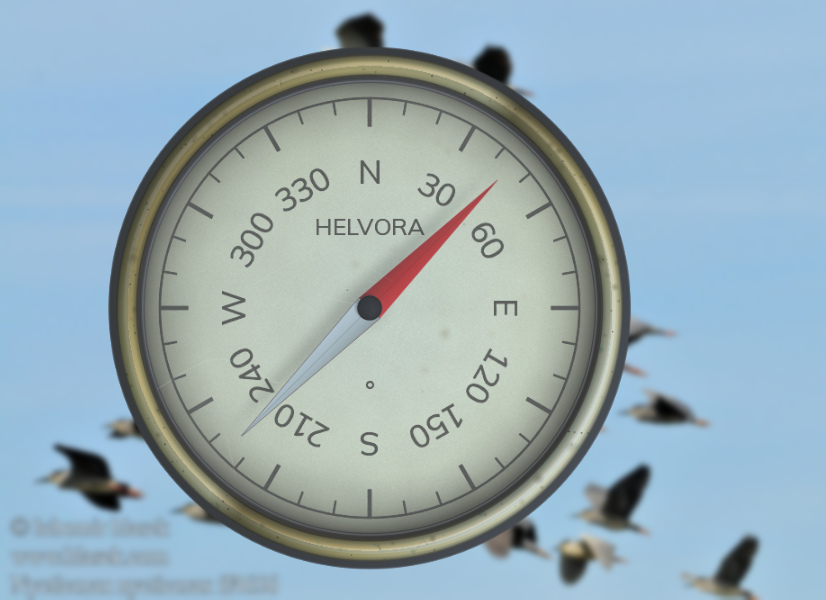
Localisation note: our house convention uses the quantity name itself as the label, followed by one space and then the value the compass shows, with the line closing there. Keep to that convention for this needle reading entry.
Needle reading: 45 °
